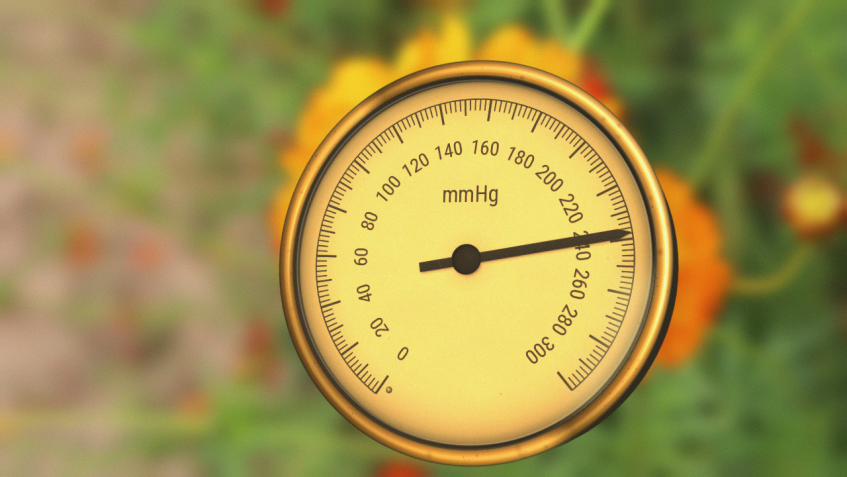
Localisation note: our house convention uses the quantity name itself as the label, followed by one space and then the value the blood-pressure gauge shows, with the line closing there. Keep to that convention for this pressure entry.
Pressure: 238 mmHg
